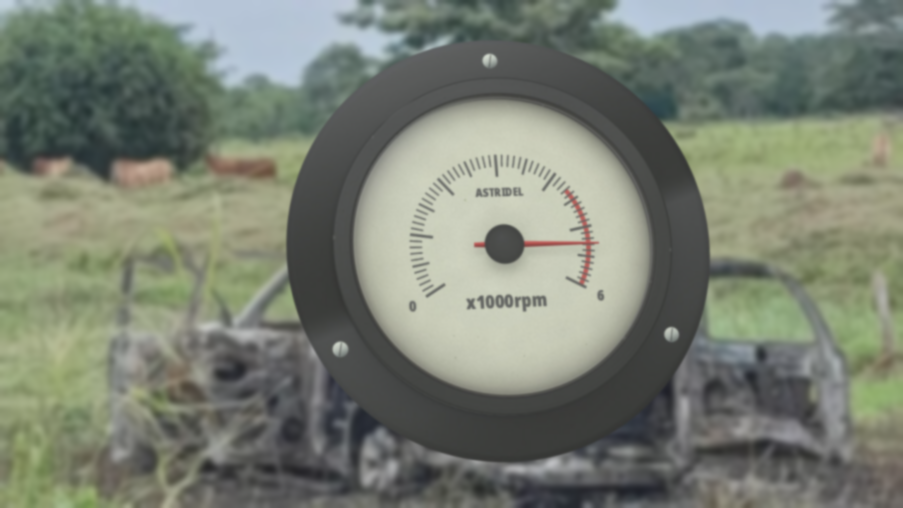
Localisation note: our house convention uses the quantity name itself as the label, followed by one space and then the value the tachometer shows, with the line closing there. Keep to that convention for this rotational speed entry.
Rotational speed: 5300 rpm
